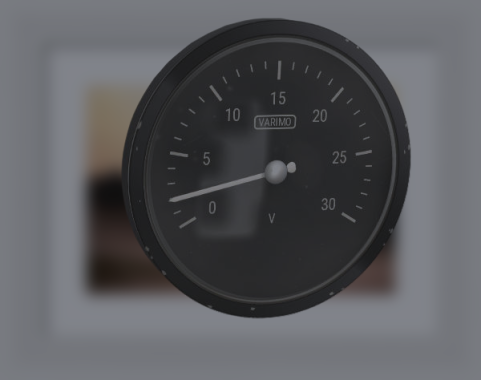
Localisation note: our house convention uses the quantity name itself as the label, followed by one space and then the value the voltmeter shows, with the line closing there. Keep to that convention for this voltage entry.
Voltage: 2 V
